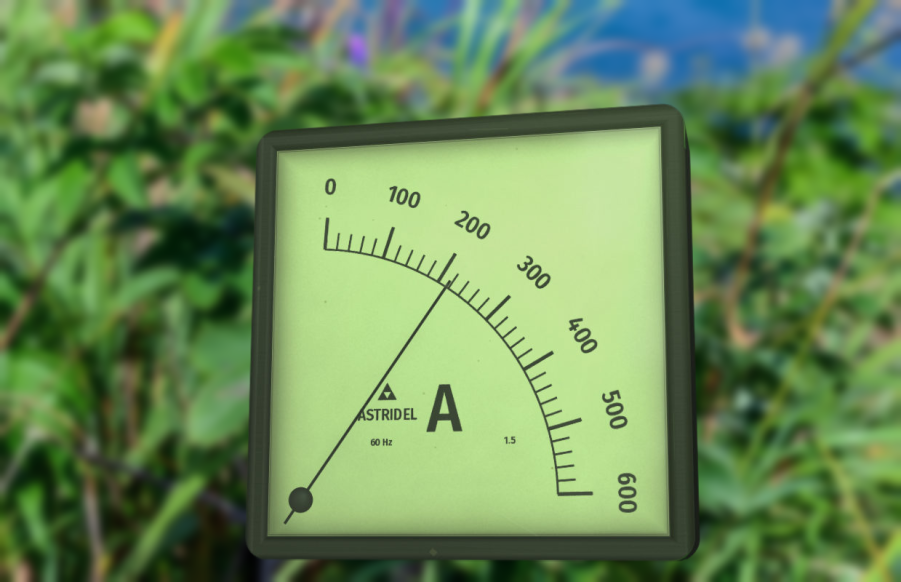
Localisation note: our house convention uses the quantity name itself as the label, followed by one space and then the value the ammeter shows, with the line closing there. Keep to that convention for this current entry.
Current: 220 A
